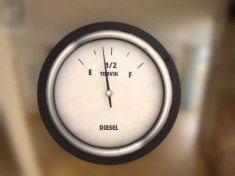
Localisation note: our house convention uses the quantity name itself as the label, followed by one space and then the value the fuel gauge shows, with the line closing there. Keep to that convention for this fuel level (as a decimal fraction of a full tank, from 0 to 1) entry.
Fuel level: 0.375
